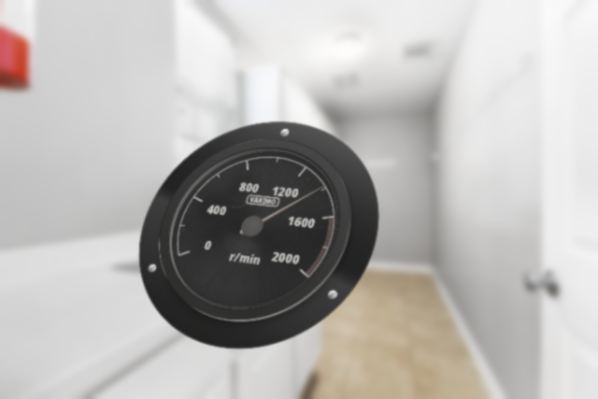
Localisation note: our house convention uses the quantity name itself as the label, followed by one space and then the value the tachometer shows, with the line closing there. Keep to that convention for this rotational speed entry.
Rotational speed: 1400 rpm
